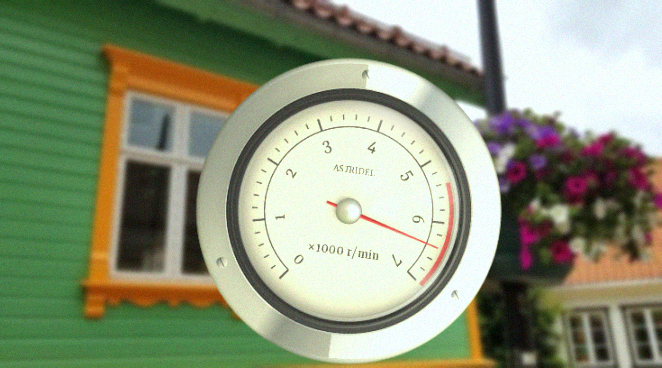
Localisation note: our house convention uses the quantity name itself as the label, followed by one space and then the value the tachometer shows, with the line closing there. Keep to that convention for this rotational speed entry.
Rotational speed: 6400 rpm
